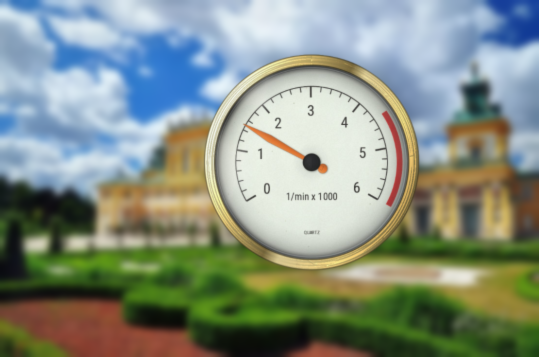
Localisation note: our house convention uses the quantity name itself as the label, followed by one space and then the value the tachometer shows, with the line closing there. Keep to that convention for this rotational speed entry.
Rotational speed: 1500 rpm
